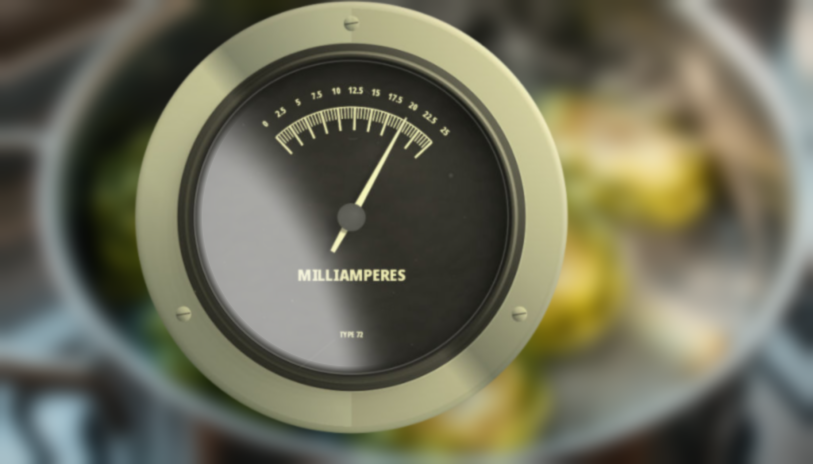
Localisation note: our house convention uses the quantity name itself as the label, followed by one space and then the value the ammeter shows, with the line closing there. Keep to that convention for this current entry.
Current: 20 mA
